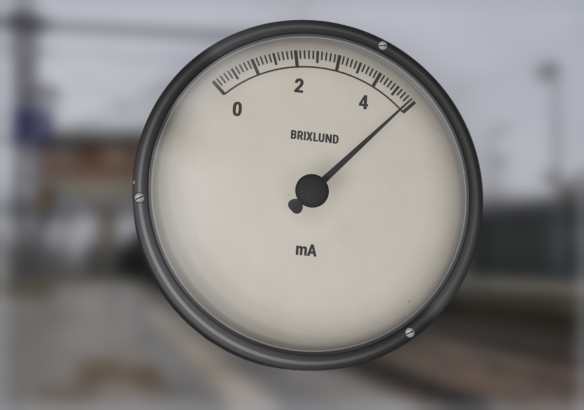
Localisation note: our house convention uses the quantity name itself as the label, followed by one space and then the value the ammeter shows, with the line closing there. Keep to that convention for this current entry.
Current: 4.9 mA
